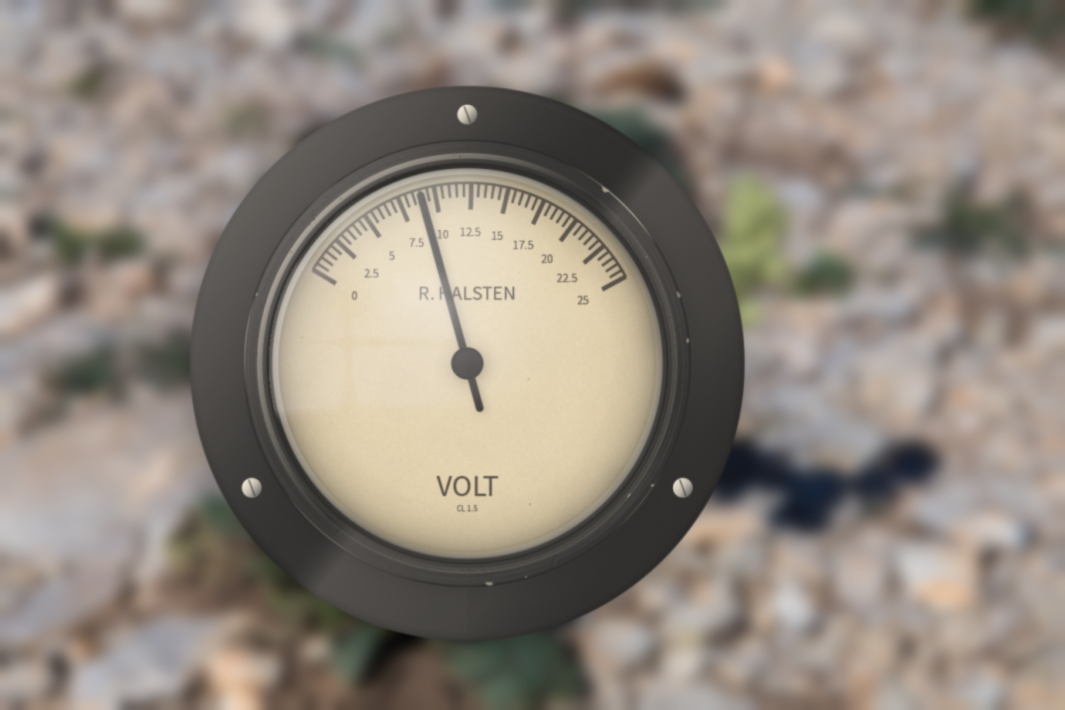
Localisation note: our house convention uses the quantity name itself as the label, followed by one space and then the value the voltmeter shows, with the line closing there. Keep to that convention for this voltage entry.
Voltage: 9 V
